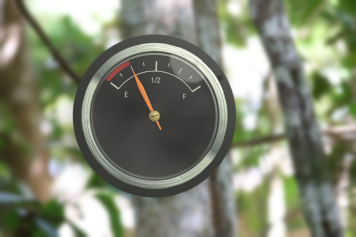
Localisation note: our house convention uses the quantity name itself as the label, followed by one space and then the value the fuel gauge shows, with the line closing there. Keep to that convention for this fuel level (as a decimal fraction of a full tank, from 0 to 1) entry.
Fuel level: 0.25
